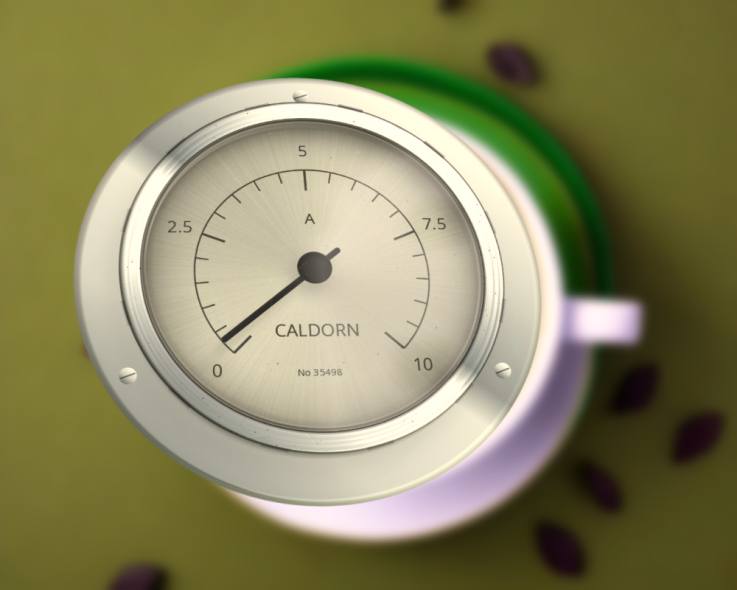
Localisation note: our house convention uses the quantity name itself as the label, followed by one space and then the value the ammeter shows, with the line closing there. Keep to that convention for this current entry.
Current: 0.25 A
